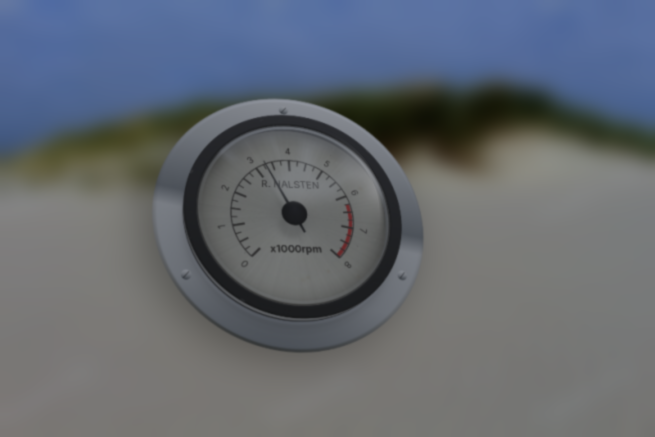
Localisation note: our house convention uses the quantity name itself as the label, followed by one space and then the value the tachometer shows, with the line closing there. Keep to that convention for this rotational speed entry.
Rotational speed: 3250 rpm
